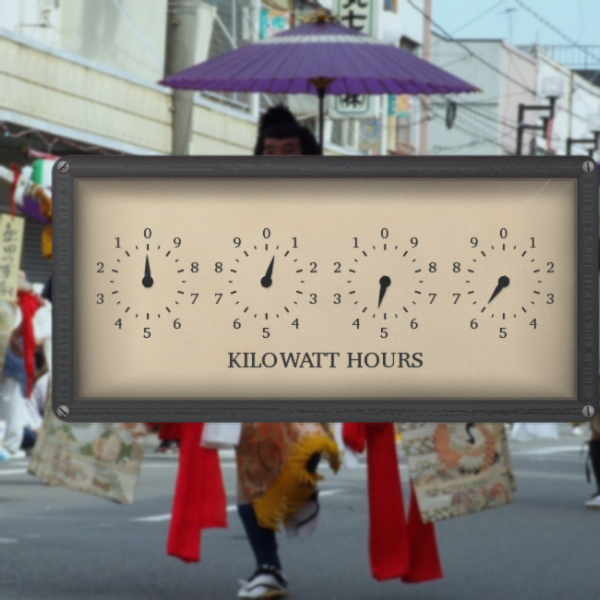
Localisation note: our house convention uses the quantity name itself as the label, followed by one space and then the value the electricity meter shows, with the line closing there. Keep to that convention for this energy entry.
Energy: 46 kWh
